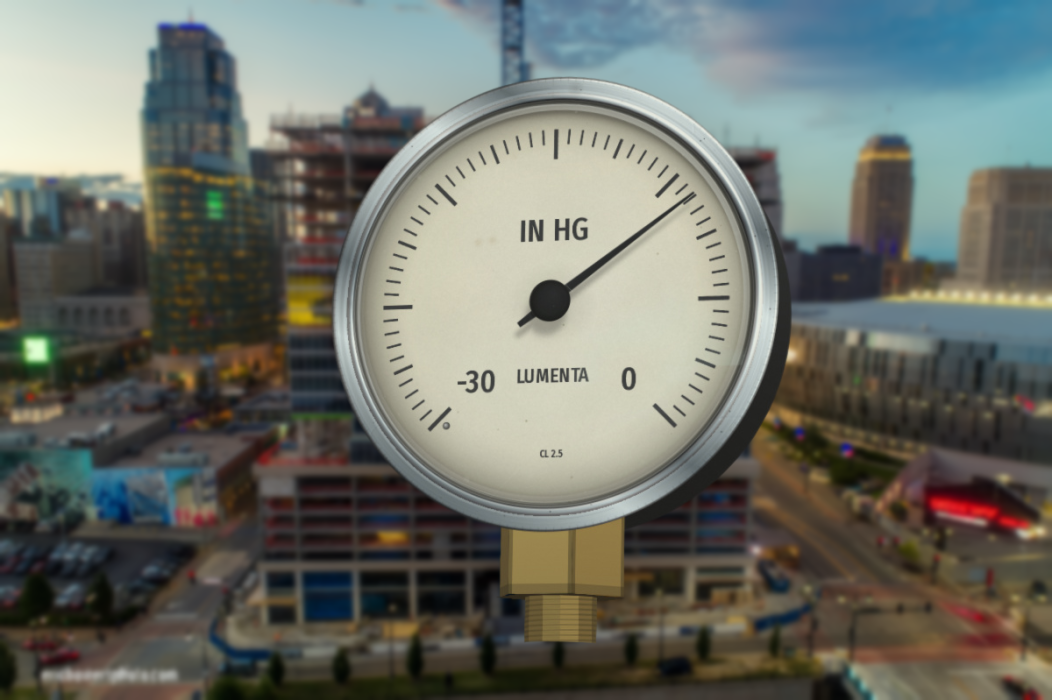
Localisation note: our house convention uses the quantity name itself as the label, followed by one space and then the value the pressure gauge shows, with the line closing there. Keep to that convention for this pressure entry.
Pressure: -9 inHg
